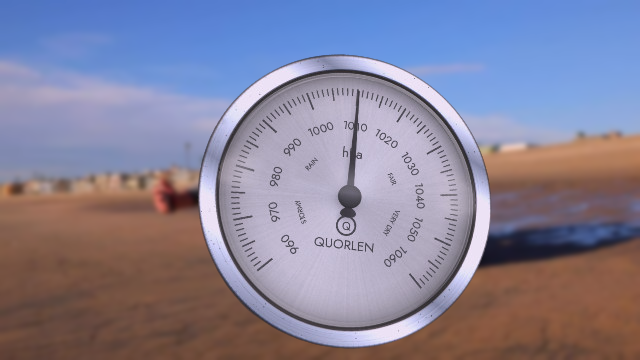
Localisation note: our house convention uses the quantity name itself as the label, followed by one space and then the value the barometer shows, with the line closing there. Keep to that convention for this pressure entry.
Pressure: 1010 hPa
